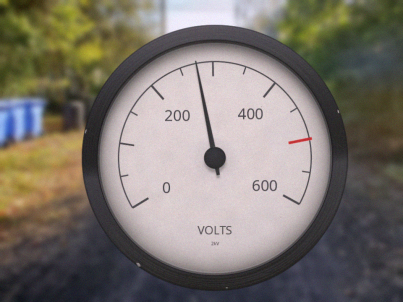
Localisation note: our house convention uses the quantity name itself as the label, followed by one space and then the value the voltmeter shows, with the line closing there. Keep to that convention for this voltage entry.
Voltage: 275 V
